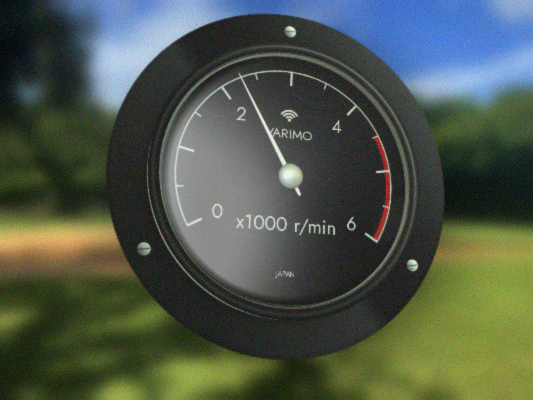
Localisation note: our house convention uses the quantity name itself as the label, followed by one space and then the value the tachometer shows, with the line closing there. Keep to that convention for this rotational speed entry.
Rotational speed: 2250 rpm
